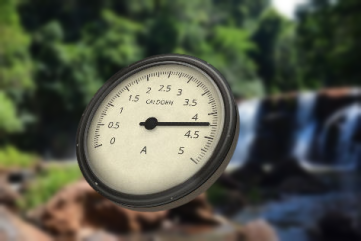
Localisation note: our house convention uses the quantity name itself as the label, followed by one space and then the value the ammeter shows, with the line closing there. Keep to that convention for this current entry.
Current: 4.25 A
